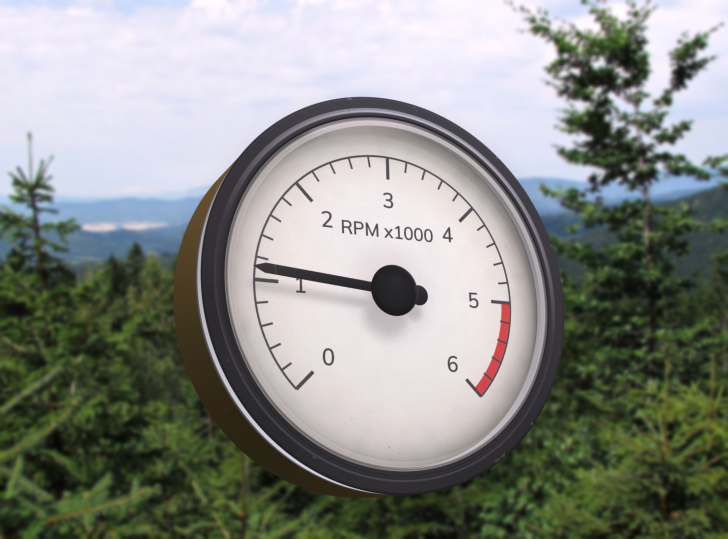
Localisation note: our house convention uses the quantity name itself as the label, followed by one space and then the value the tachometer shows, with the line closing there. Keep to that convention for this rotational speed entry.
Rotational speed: 1100 rpm
